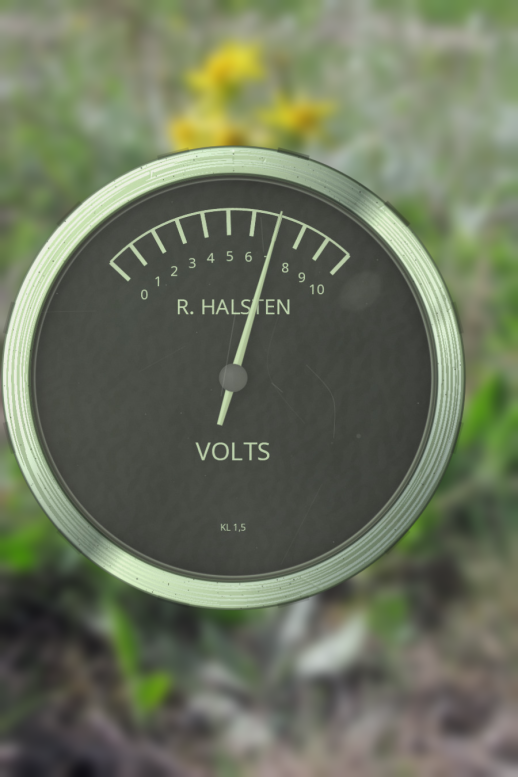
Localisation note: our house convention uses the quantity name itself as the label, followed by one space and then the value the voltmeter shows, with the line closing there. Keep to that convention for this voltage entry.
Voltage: 7 V
